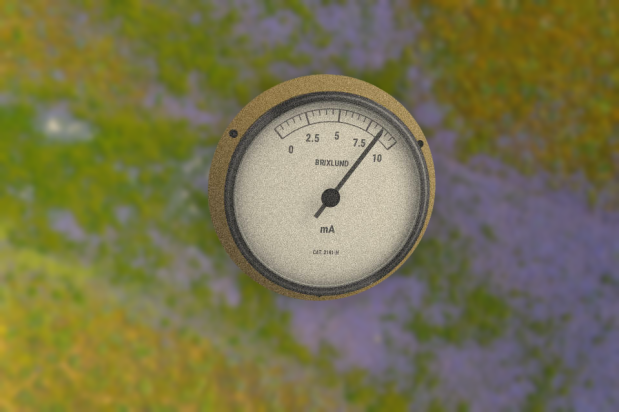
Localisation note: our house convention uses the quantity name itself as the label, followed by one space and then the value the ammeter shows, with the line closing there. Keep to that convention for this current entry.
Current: 8.5 mA
